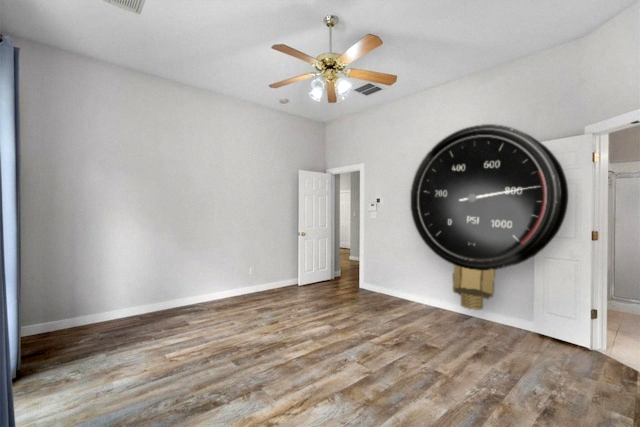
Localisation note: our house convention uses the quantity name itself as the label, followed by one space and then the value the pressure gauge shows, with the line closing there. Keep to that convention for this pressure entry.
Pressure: 800 psi
